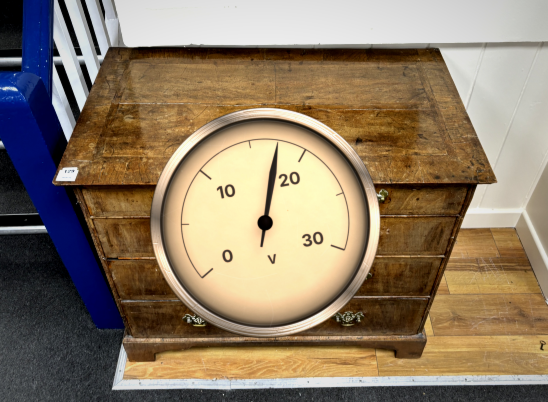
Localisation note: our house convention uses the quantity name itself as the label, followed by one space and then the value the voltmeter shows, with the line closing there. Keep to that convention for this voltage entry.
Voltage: 17.5 V
